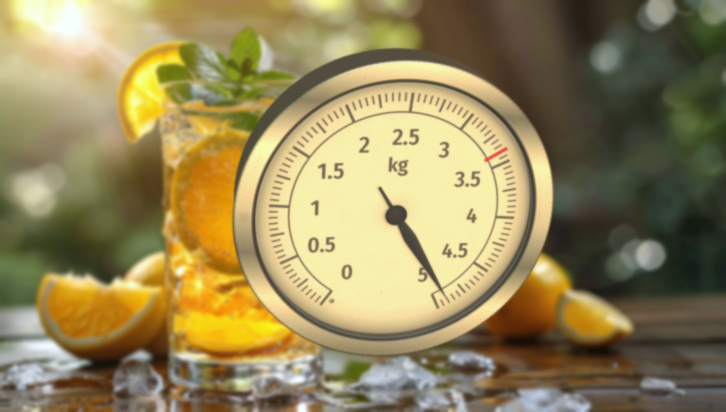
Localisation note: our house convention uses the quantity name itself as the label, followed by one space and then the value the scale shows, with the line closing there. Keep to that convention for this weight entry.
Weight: 4.9 kg
